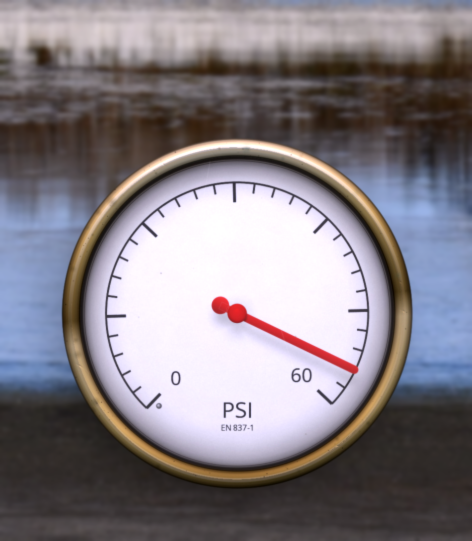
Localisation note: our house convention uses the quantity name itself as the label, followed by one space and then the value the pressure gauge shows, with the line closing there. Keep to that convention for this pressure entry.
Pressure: 56 psi
